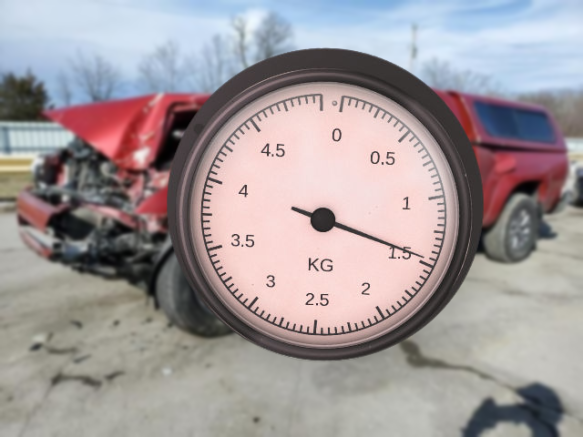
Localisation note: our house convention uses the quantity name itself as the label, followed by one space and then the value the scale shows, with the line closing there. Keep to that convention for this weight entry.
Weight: 1.45 kg
